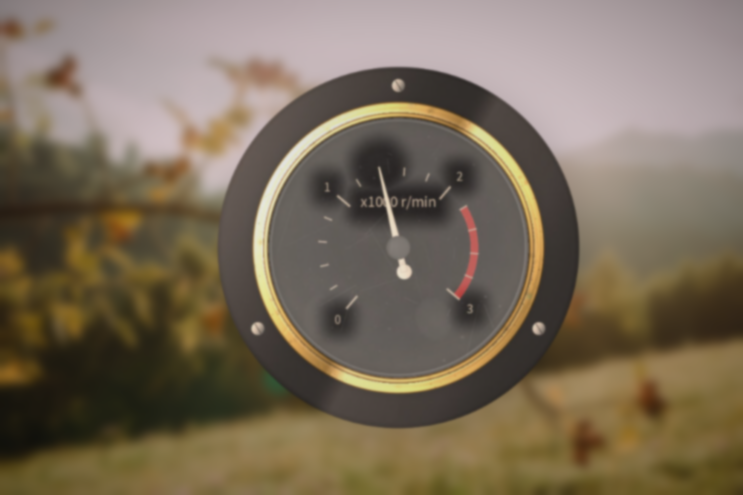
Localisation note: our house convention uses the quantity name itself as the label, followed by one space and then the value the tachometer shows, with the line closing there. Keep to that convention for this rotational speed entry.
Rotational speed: 1400 rpm
